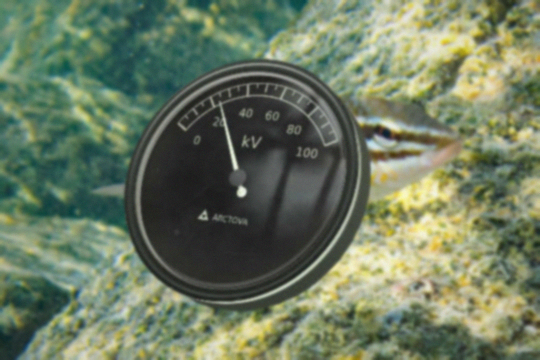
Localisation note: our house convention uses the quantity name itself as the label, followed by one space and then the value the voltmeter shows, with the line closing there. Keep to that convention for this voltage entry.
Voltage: 25 kV
